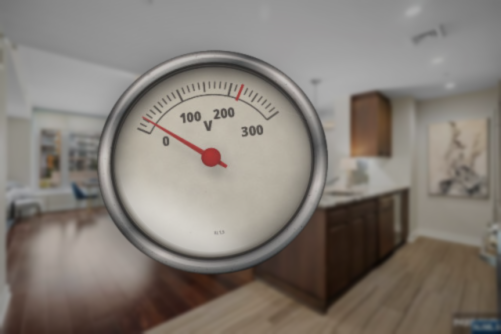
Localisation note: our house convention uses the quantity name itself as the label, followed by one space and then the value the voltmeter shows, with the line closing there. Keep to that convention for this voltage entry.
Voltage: 20 V
